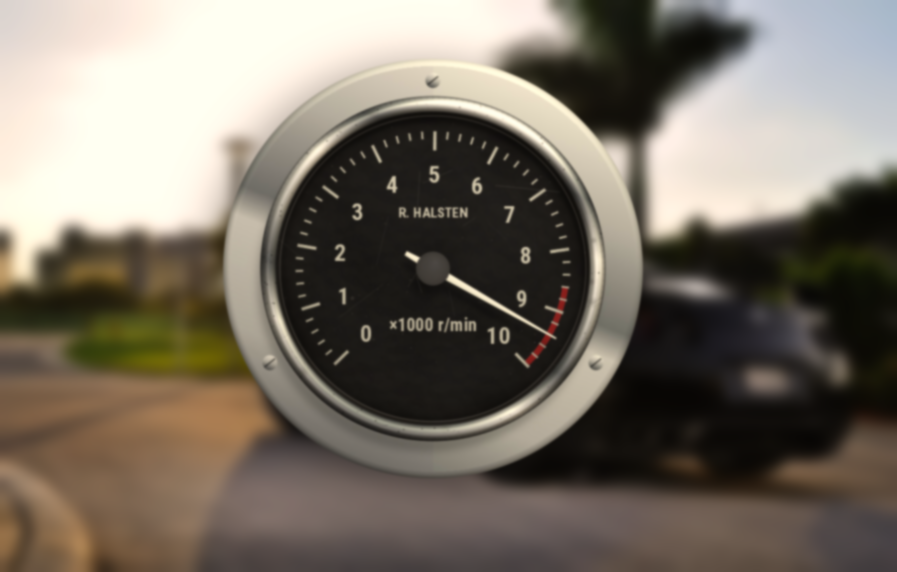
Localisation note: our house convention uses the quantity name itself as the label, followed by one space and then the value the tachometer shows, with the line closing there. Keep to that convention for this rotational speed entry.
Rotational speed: 9400 rpm
